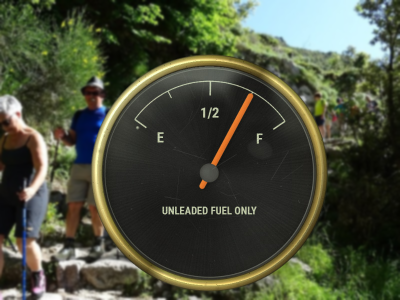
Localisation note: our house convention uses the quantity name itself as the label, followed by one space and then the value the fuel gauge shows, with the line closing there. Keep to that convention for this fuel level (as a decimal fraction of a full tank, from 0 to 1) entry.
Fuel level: 0.75
